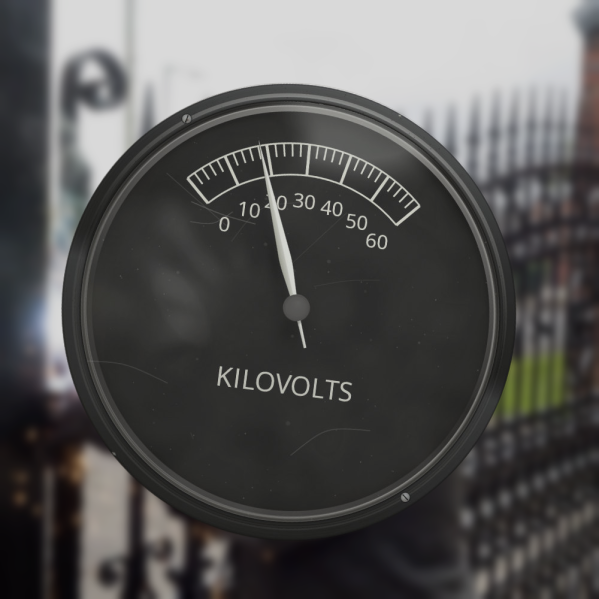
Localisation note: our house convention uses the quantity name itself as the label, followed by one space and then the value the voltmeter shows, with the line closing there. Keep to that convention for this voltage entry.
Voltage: 18 kV
